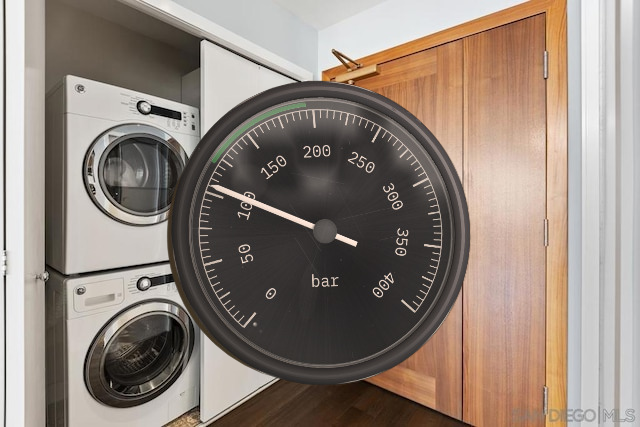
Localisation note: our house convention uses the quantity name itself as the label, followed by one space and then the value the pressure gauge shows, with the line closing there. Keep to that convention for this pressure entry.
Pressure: 105 bar
